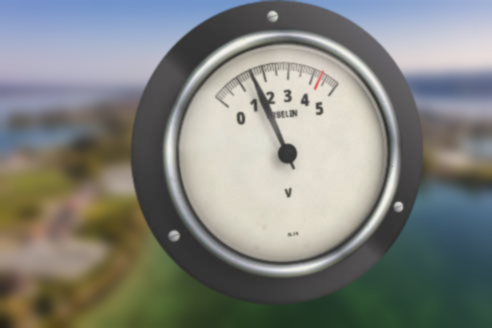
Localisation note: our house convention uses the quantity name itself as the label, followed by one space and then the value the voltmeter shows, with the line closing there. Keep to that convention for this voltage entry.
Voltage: 1.5 V
